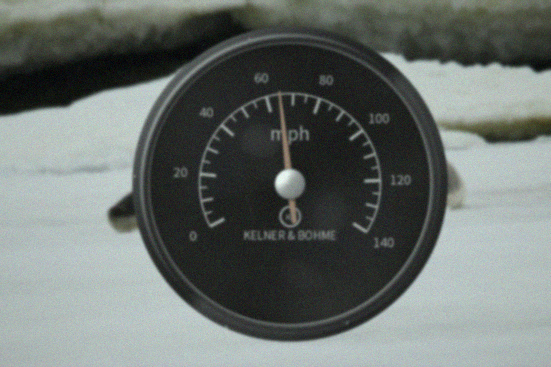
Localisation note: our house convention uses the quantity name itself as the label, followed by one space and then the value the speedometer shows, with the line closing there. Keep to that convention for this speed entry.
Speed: 65 mph
